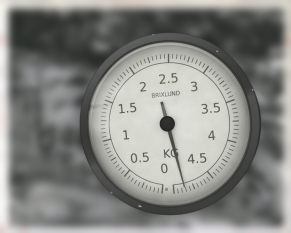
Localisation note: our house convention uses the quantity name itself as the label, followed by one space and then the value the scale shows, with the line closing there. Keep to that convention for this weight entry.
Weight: 4.85 kg
